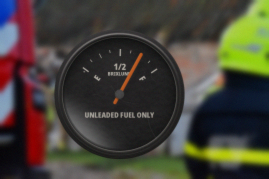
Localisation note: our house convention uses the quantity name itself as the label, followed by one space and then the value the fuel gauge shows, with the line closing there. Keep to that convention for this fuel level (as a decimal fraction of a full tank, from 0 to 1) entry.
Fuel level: 0.75
